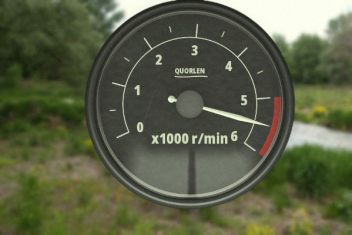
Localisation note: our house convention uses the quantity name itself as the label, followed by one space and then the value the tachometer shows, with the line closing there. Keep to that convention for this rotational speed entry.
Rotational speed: 5500 rpm
